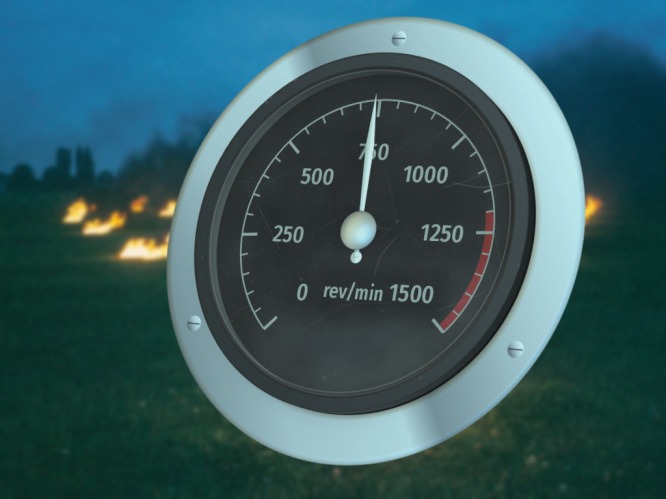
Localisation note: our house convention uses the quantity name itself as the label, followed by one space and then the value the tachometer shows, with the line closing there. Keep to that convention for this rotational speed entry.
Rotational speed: 750 rpm
